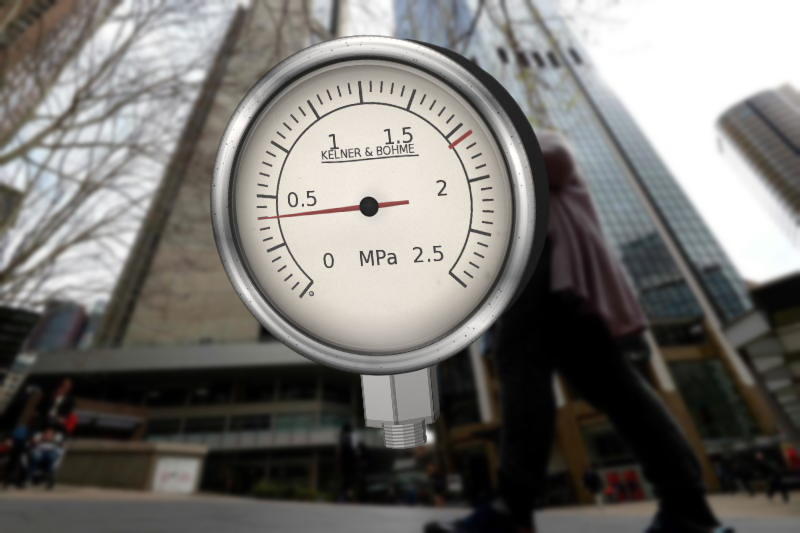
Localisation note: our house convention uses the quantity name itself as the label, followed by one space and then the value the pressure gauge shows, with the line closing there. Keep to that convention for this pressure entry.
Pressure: 0.4 MPa
